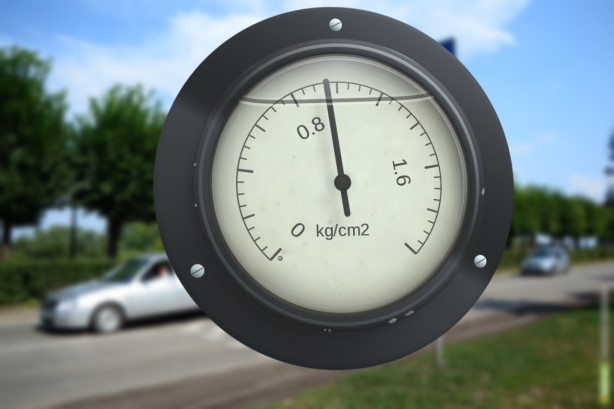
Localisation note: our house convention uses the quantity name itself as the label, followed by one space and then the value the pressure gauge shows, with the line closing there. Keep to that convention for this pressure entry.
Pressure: 0.95 kg/cm²
